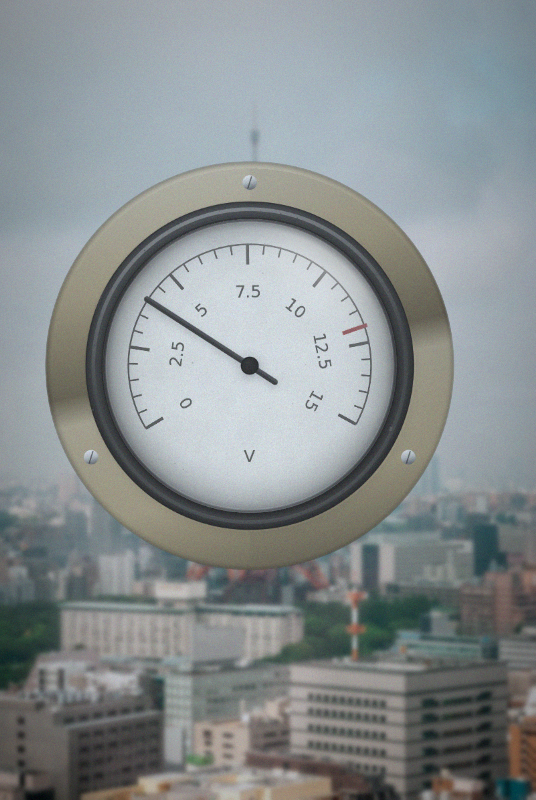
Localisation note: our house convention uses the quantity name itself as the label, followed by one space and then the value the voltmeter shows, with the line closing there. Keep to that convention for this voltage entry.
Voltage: 4 V
